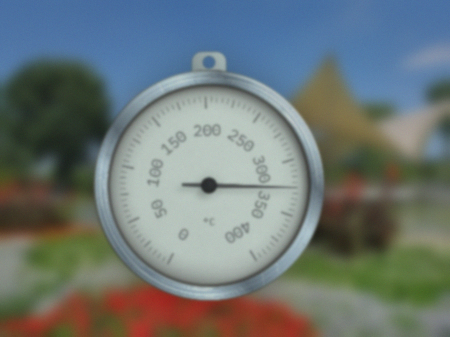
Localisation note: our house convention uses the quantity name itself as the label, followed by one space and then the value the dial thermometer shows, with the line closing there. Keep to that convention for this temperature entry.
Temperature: 325 °C
